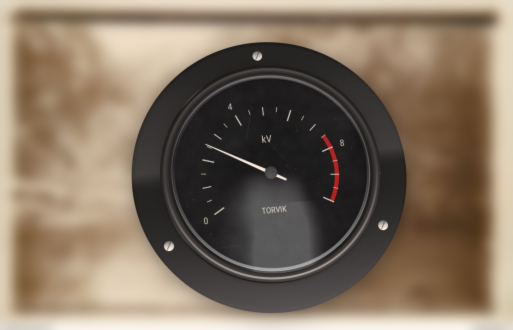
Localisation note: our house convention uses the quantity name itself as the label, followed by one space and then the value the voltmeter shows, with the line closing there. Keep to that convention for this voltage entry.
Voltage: 2.5 kV
